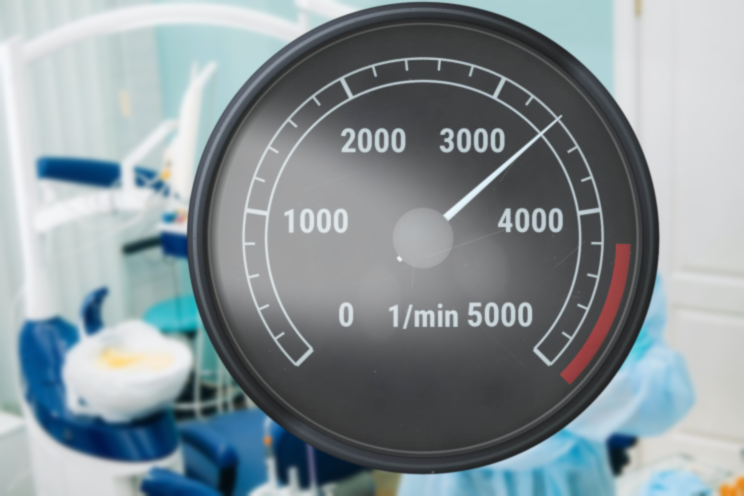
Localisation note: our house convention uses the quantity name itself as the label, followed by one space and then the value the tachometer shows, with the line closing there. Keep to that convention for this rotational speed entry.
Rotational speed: 3400 rpm
